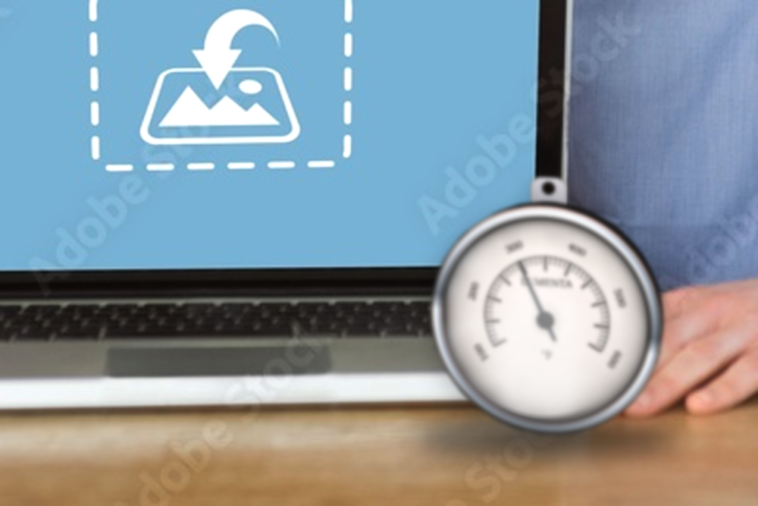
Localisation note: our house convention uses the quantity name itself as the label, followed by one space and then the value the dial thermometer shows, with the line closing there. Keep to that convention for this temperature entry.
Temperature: 300 °F
